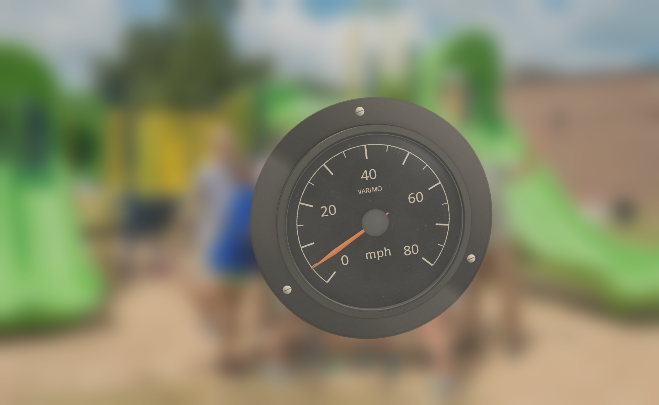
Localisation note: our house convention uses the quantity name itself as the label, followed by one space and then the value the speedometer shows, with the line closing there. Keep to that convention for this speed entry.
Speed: 5 mph
